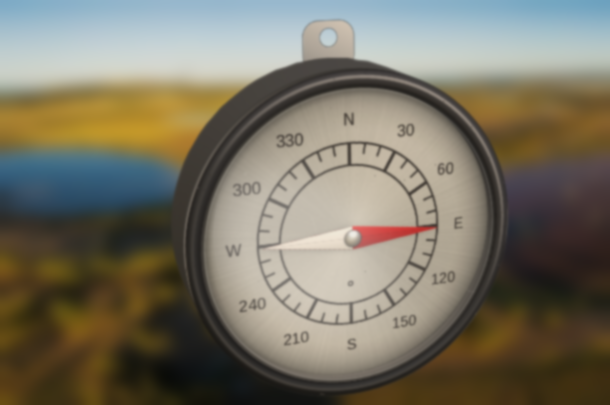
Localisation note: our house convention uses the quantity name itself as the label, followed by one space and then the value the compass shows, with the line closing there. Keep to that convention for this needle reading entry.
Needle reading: 90 °
